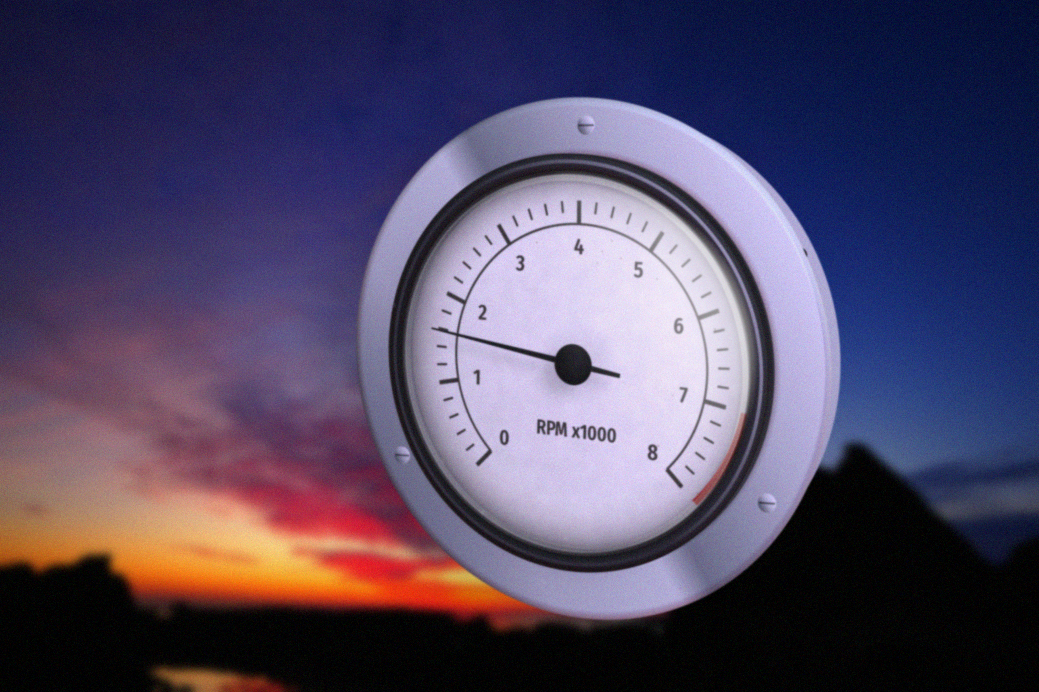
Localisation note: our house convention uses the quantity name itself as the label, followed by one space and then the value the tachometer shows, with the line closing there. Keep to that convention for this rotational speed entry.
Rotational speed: 1600 rpm
